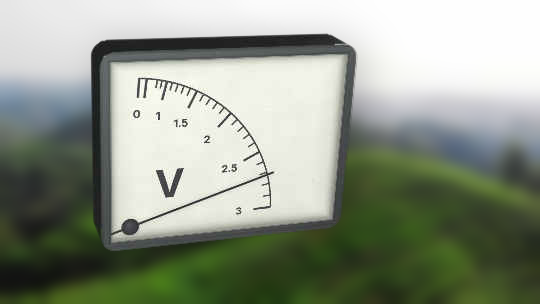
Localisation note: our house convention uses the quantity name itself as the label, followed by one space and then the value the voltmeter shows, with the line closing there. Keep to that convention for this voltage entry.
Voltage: 2.7 V
